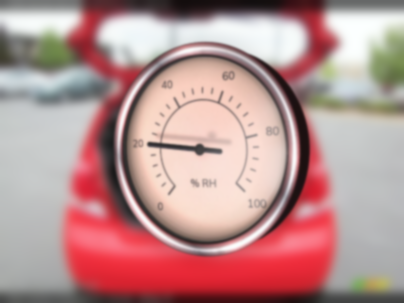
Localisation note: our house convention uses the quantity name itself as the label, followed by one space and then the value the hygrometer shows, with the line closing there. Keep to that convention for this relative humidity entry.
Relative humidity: 20 %
